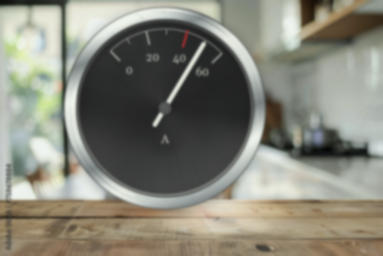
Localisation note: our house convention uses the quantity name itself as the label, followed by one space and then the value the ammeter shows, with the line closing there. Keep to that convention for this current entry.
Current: 50 A
